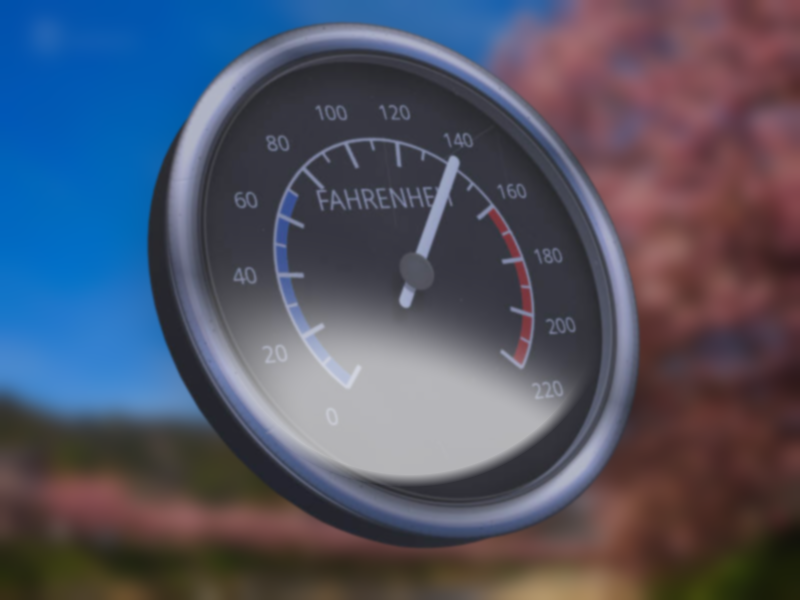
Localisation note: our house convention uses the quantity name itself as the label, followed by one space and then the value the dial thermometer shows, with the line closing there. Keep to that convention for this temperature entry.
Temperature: 140 °F
